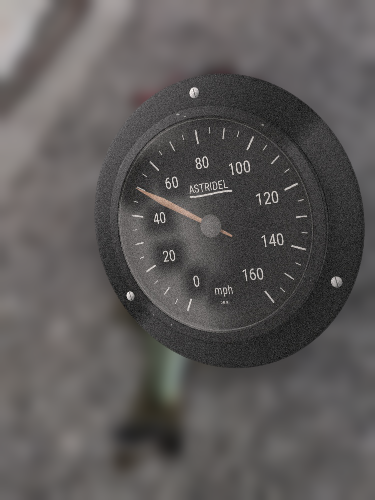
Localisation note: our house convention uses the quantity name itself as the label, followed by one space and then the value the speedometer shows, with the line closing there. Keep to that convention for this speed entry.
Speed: 50 mph
